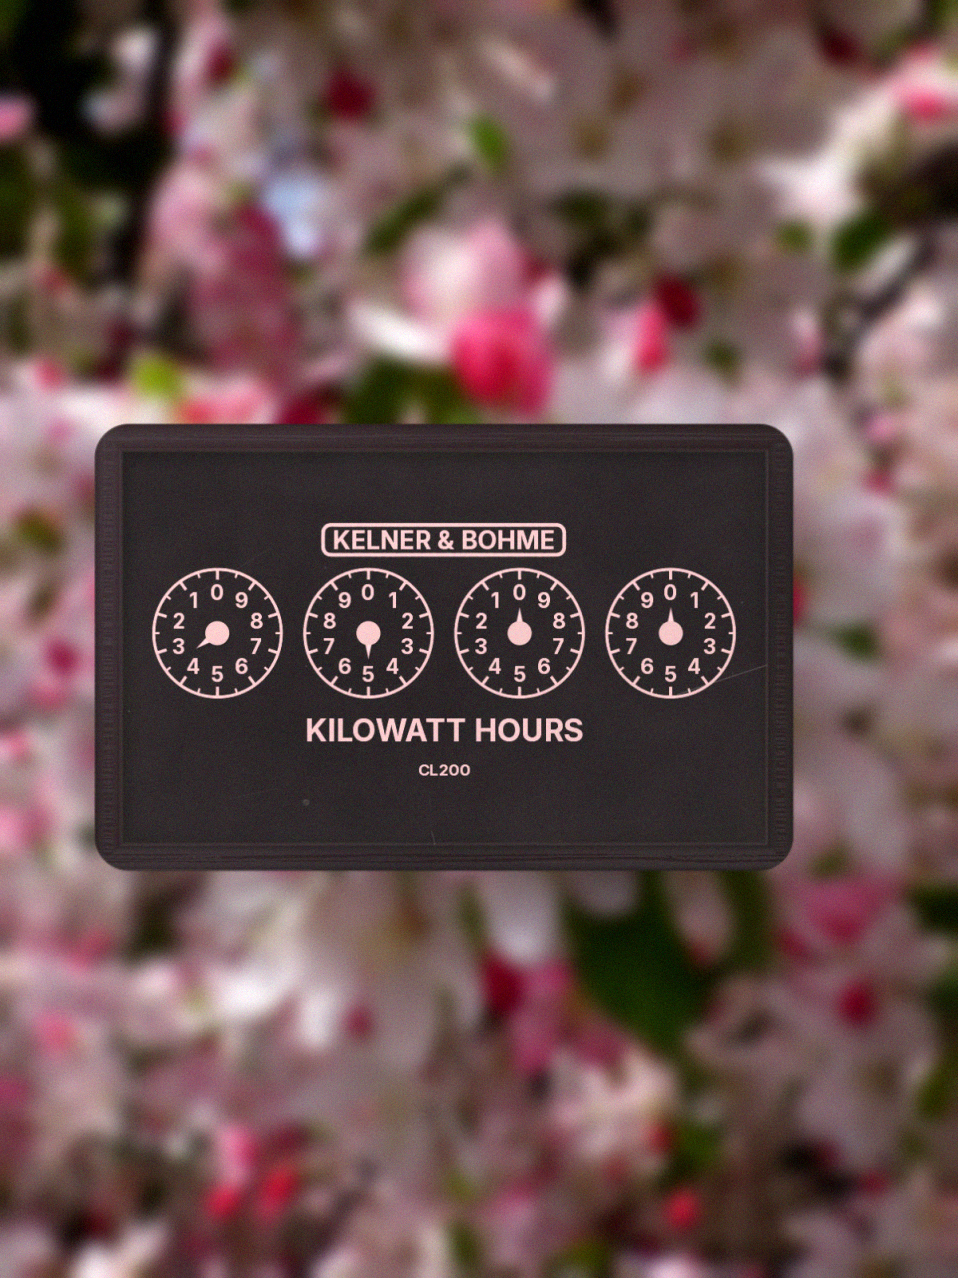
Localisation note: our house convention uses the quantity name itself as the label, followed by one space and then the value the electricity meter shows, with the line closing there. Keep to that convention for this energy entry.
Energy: 3500 kWh
